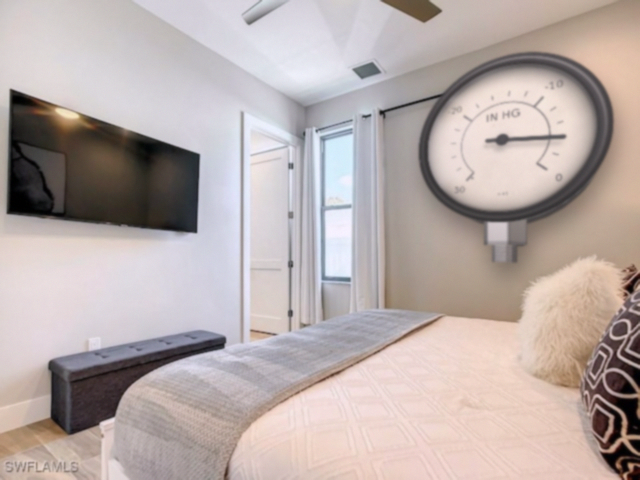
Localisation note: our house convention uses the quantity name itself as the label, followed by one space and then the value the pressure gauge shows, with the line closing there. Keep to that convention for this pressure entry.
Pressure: -4 inHg
